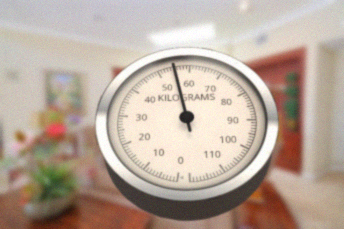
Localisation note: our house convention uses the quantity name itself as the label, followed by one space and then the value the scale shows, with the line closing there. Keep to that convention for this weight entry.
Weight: 55 kg
